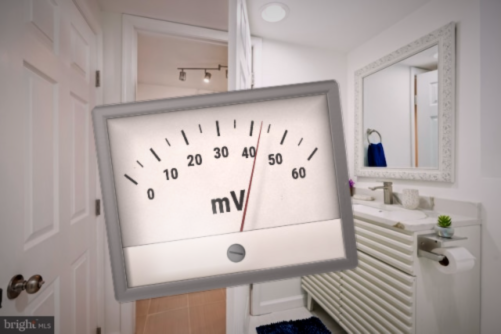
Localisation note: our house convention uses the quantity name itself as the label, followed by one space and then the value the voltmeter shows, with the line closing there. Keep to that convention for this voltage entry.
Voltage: 42.5 mV
